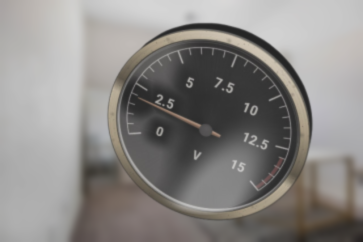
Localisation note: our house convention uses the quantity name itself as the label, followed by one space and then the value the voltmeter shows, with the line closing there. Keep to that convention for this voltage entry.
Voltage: 2 V
